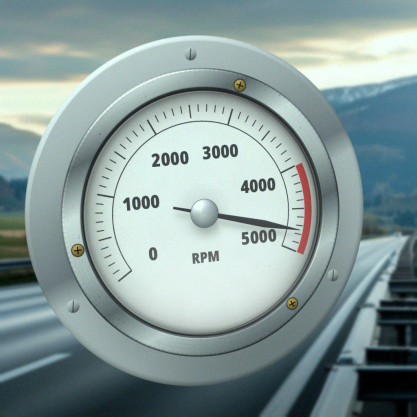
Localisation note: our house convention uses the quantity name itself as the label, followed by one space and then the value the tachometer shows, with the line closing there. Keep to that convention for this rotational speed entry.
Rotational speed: 4750 rpm
